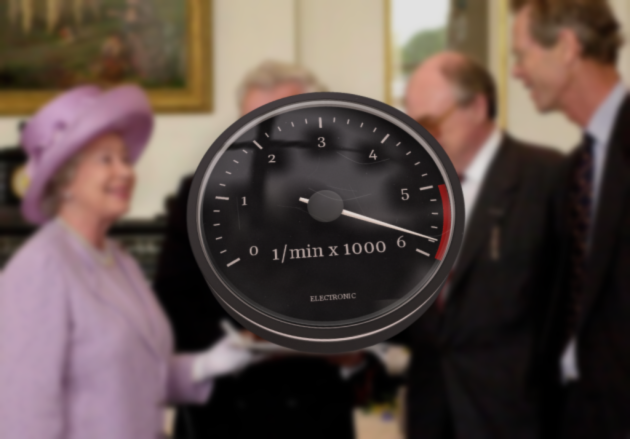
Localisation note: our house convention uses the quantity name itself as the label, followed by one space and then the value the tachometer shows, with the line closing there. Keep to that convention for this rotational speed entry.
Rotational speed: 5800 rpm
